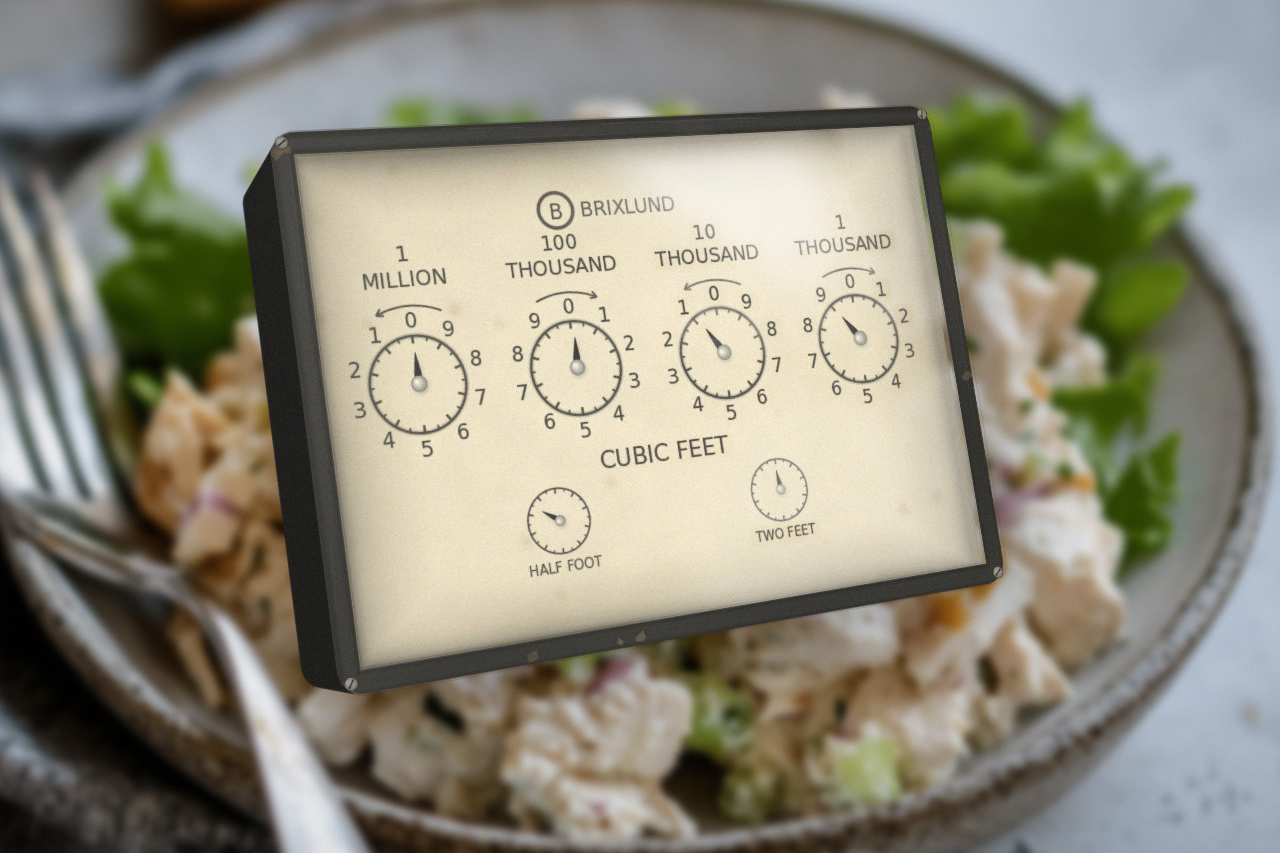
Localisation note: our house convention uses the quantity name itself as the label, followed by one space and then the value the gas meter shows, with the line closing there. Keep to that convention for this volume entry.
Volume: 900 ft³
